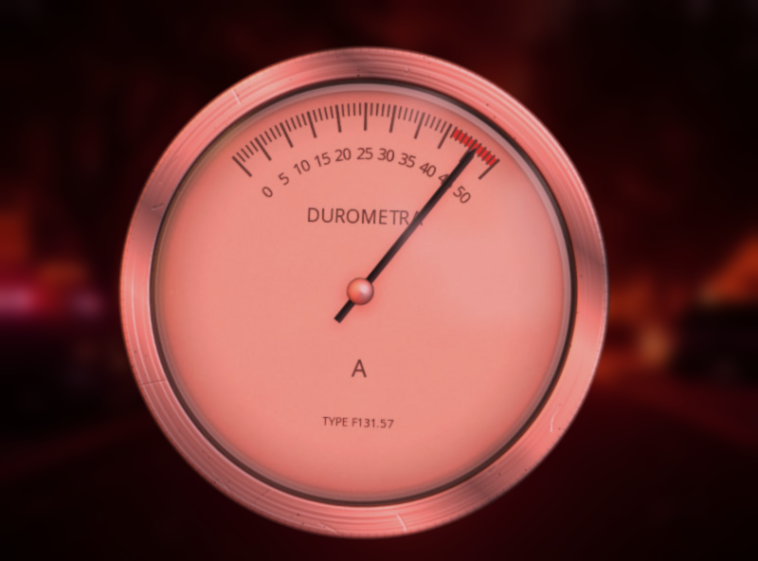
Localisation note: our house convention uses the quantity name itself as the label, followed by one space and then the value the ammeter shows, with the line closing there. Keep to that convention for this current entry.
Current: 46 A
